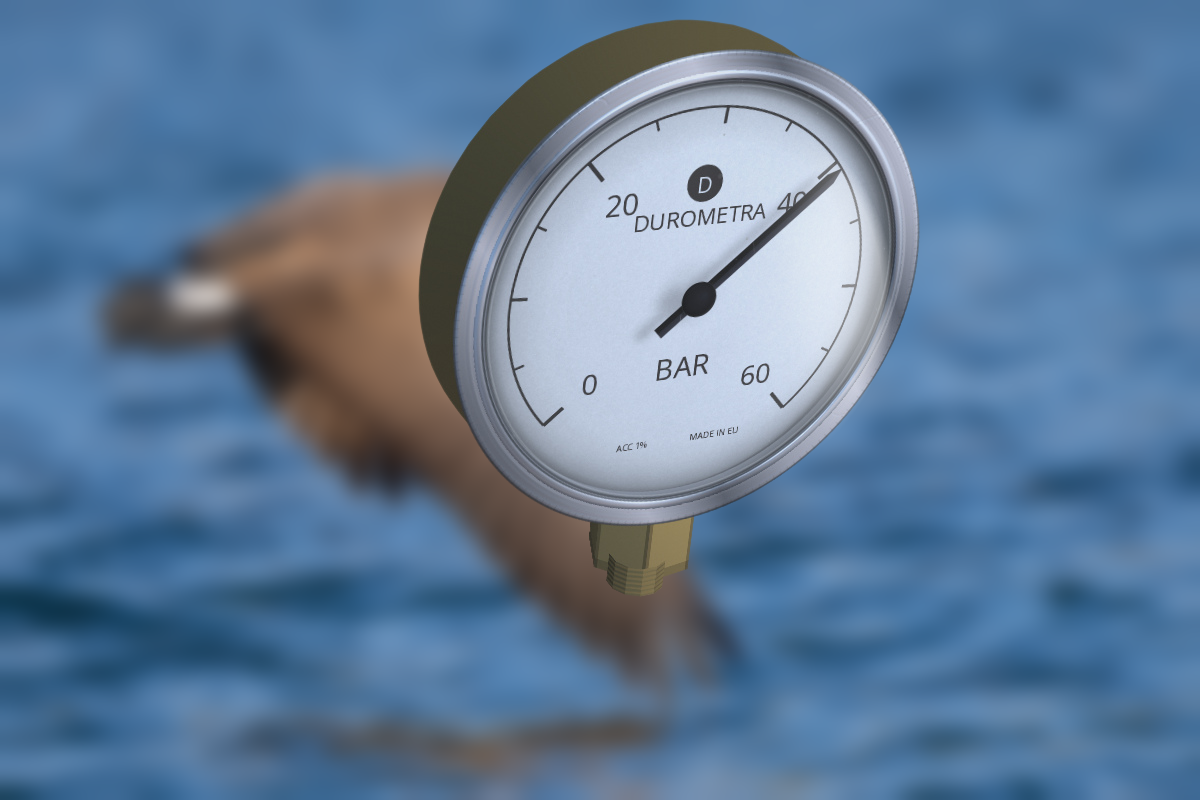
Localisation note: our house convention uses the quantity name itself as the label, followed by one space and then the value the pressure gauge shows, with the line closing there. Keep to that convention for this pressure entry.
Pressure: 40 bar
